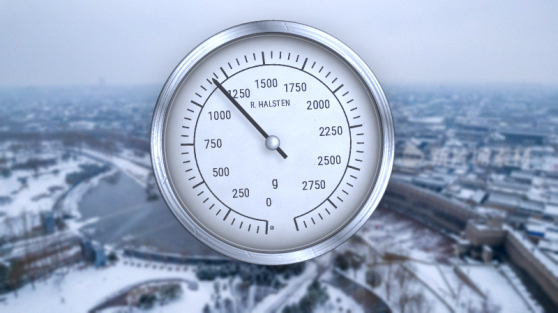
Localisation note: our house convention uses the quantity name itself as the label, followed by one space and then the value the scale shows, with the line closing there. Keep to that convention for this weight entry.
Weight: 1175 g
